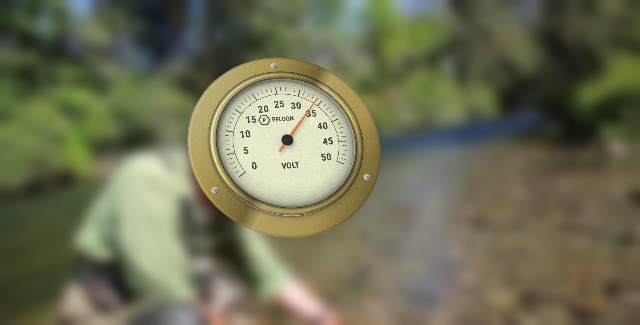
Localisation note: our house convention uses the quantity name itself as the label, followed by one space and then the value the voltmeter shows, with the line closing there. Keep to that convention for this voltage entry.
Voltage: 34 V
